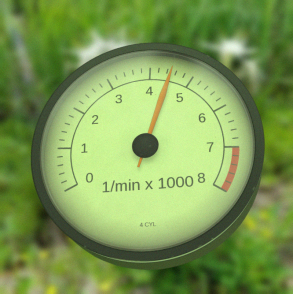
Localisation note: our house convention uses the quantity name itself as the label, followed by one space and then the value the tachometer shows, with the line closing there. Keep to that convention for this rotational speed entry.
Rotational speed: 4500 rpm
